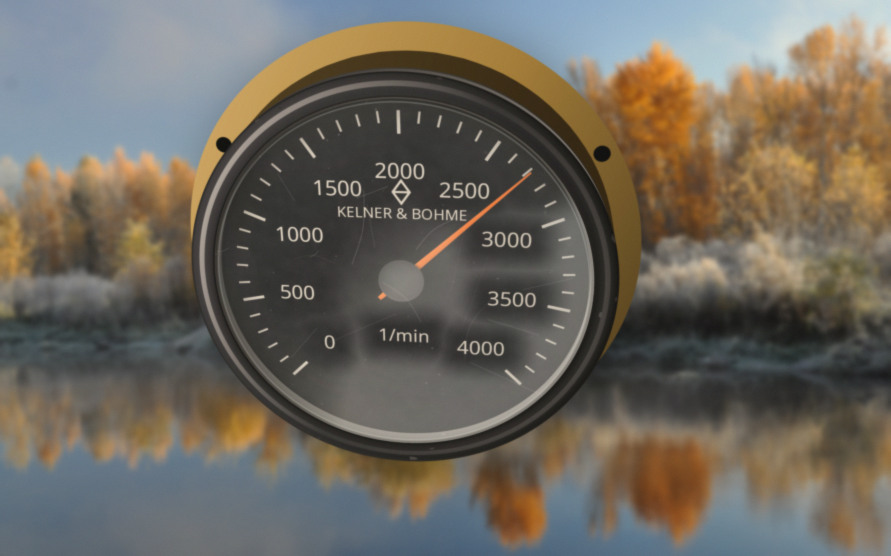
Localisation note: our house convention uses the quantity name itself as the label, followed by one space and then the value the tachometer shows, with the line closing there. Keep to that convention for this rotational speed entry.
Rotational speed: 2700 rpm
